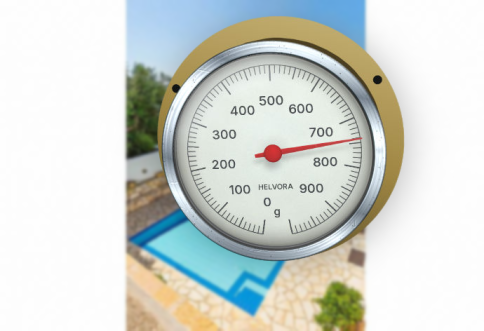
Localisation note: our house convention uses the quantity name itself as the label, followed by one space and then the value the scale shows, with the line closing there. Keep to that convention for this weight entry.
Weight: 740 g
